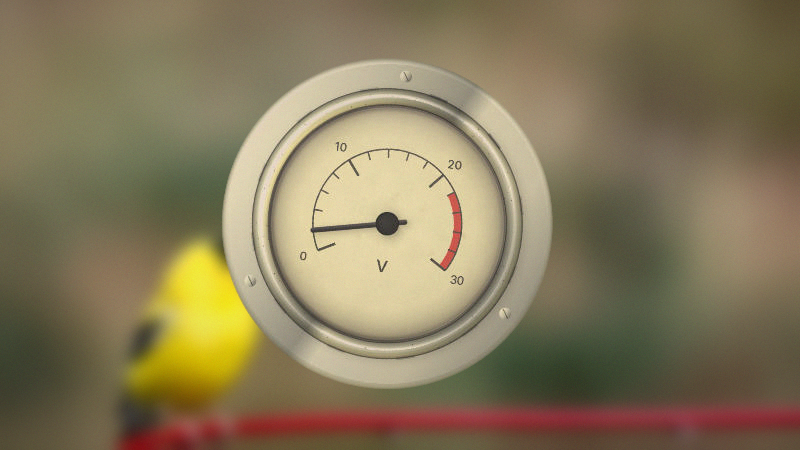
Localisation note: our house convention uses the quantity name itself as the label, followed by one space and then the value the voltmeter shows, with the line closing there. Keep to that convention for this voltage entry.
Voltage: 2 V
